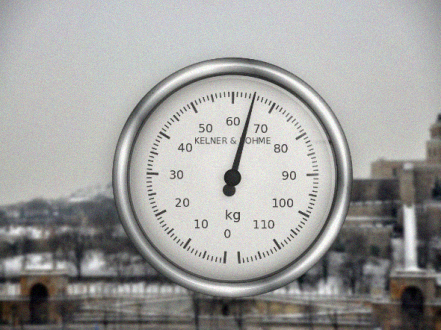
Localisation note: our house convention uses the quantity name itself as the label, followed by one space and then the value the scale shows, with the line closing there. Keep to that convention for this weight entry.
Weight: 65 kg
